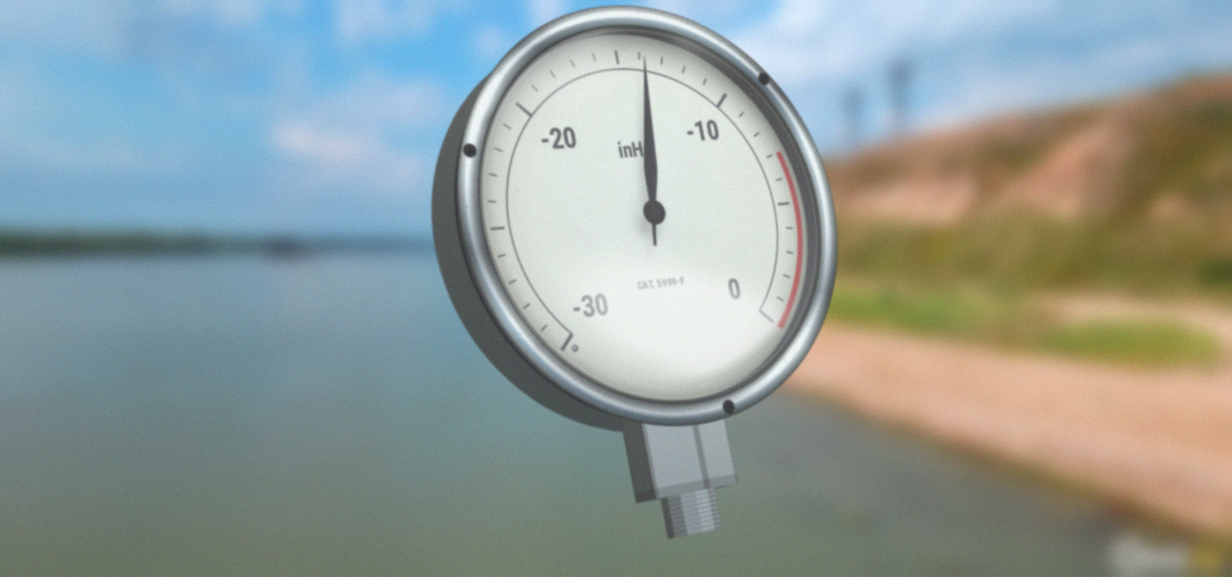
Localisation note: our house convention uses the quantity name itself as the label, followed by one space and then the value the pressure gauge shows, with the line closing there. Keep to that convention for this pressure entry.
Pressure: -14 inHg
